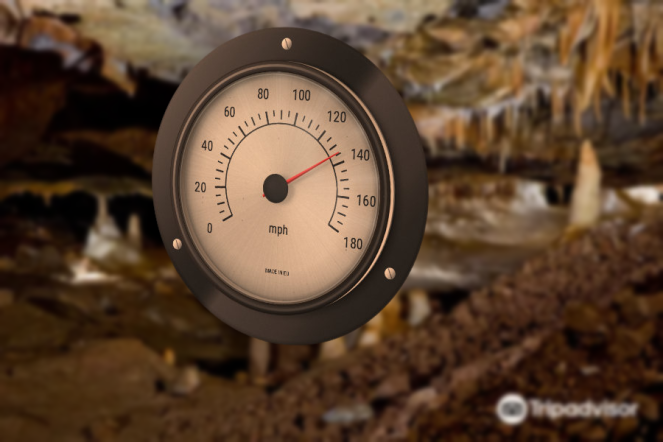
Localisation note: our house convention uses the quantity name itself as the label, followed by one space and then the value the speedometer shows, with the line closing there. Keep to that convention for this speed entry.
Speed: 135 mph
